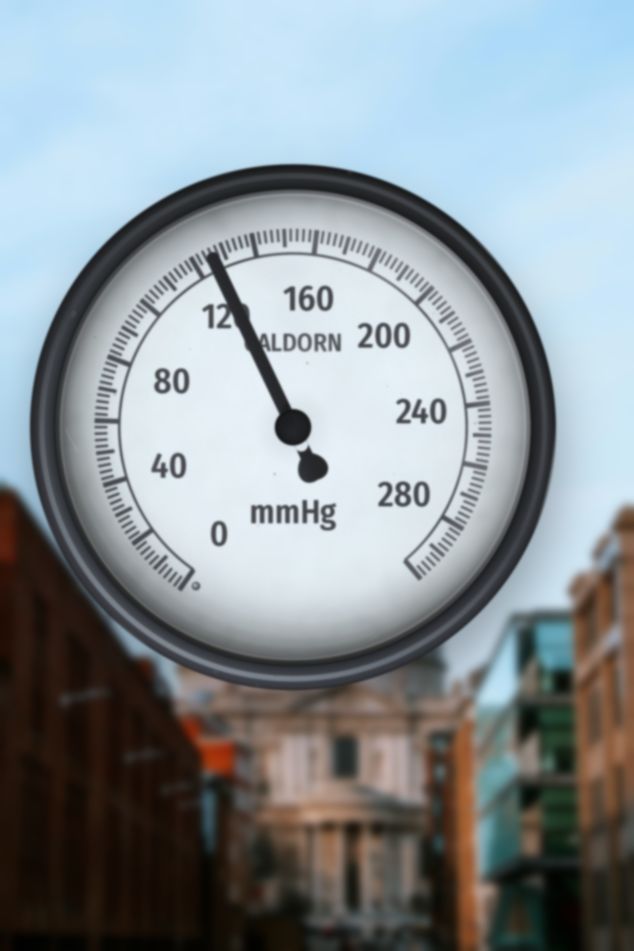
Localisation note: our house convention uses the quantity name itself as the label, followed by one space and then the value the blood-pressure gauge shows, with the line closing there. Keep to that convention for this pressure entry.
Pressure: 126 mmHg
